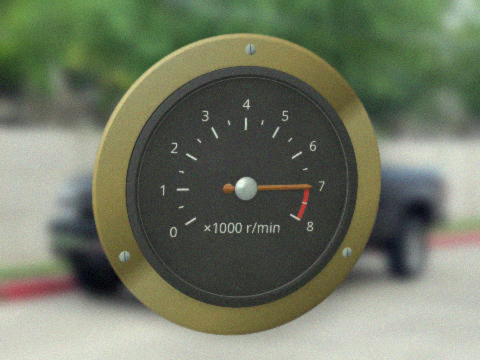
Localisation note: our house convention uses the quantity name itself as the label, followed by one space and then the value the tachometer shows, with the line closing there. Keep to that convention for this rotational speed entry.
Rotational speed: 7000 rpm
